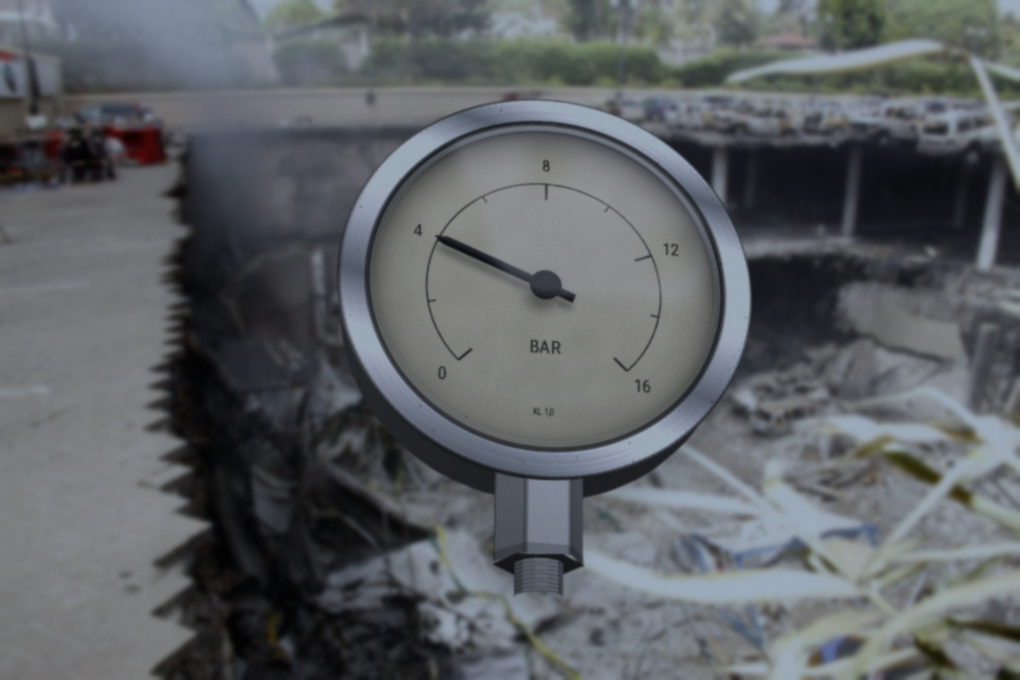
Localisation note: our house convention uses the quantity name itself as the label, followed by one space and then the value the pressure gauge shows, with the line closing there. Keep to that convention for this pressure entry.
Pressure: 4 bar
